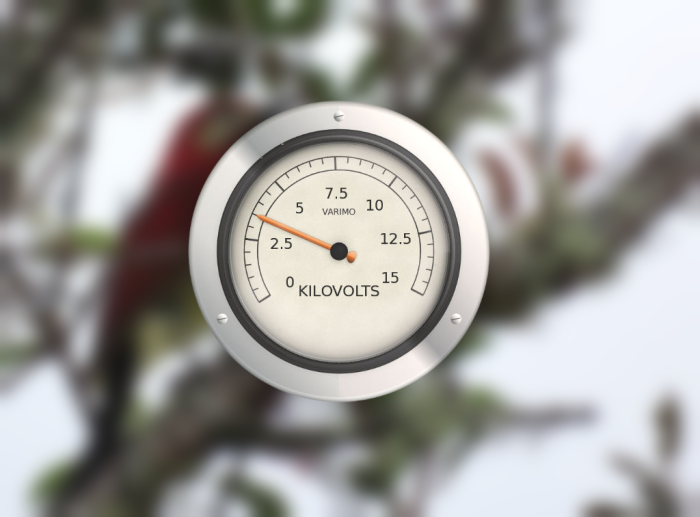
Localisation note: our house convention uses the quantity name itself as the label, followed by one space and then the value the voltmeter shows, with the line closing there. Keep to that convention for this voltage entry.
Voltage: 3.5 kV
